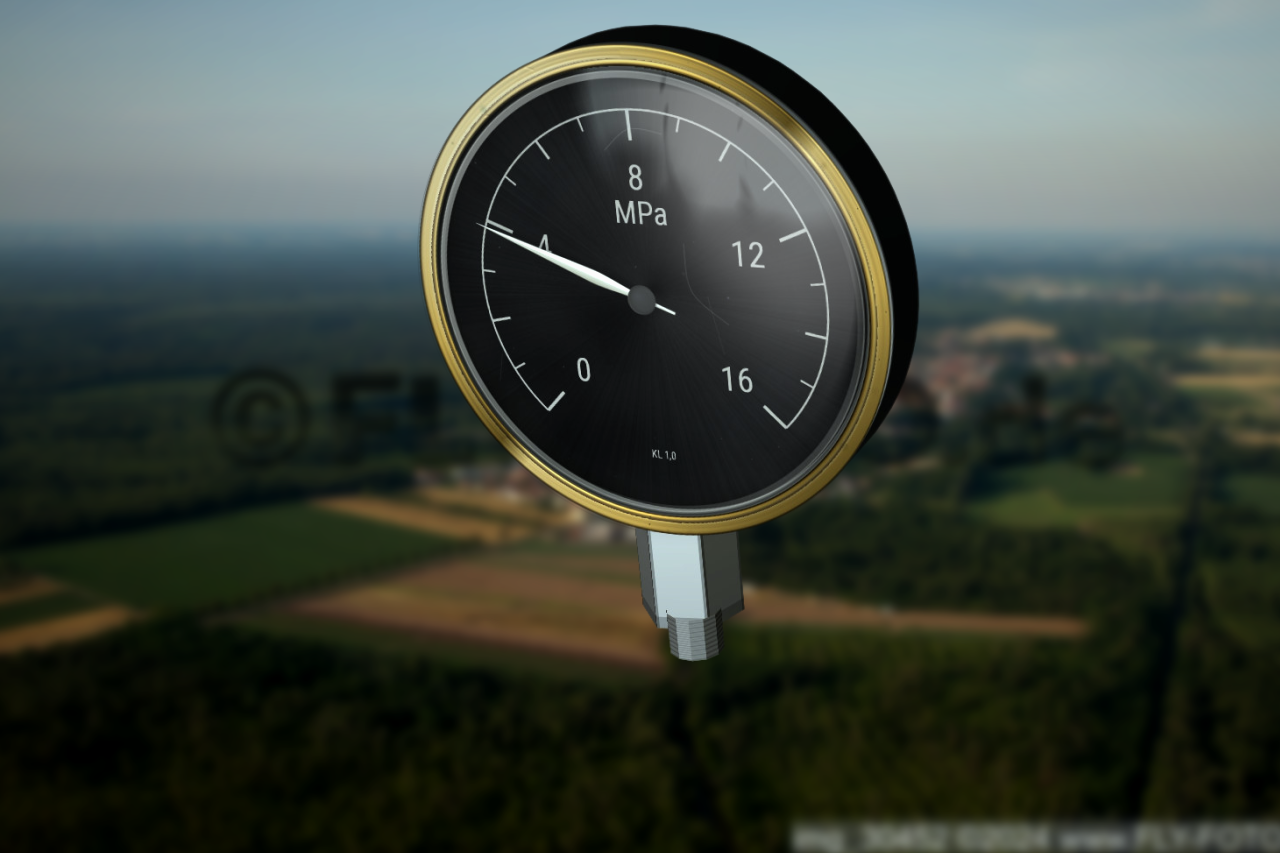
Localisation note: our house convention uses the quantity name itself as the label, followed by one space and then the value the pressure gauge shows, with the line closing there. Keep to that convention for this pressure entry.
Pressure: 4 MPa
